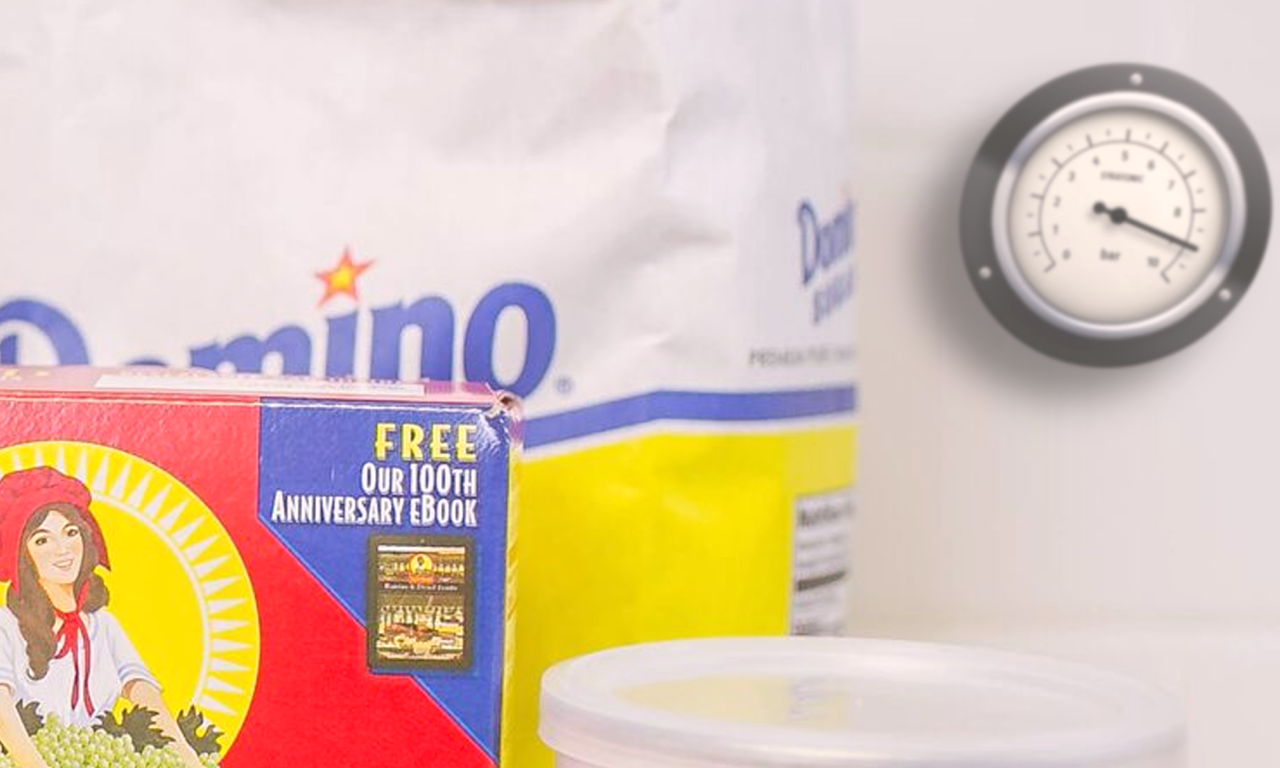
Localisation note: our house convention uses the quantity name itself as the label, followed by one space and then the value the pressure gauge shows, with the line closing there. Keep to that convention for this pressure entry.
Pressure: 9 bar
